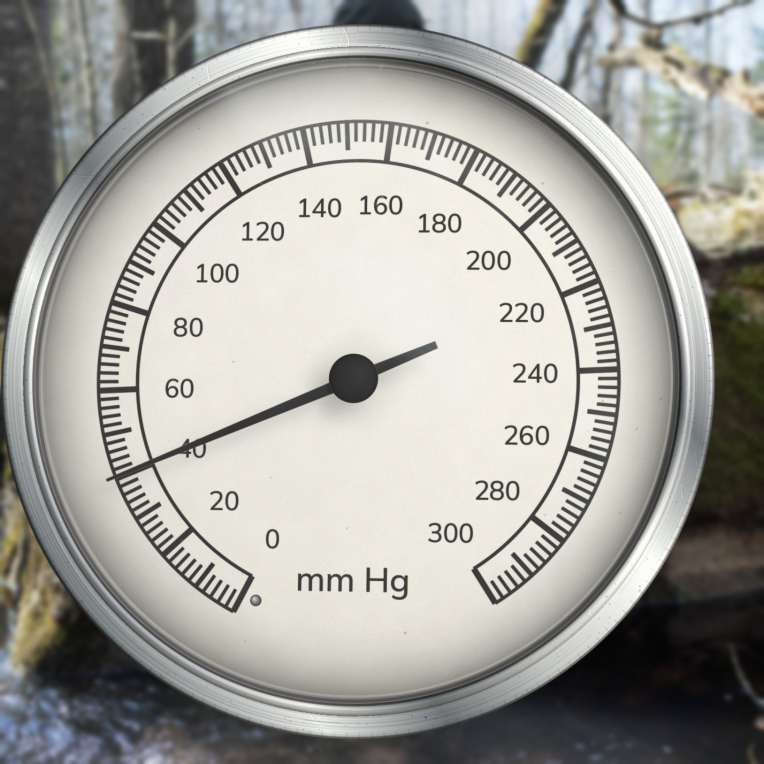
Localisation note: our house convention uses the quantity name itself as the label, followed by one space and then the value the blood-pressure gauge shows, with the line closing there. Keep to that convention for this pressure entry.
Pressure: 40 mmHg
